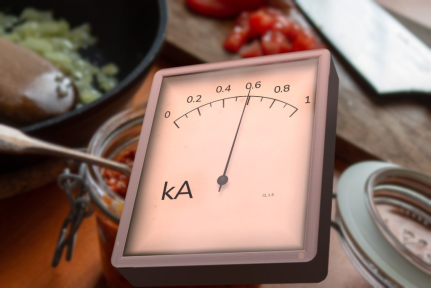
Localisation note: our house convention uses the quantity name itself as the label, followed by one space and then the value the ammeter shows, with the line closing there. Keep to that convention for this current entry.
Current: 0.6 kA
